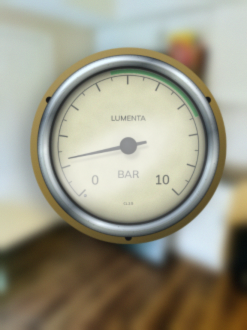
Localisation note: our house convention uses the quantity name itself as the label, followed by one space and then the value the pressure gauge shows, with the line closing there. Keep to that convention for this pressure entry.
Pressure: 1.25 bar
